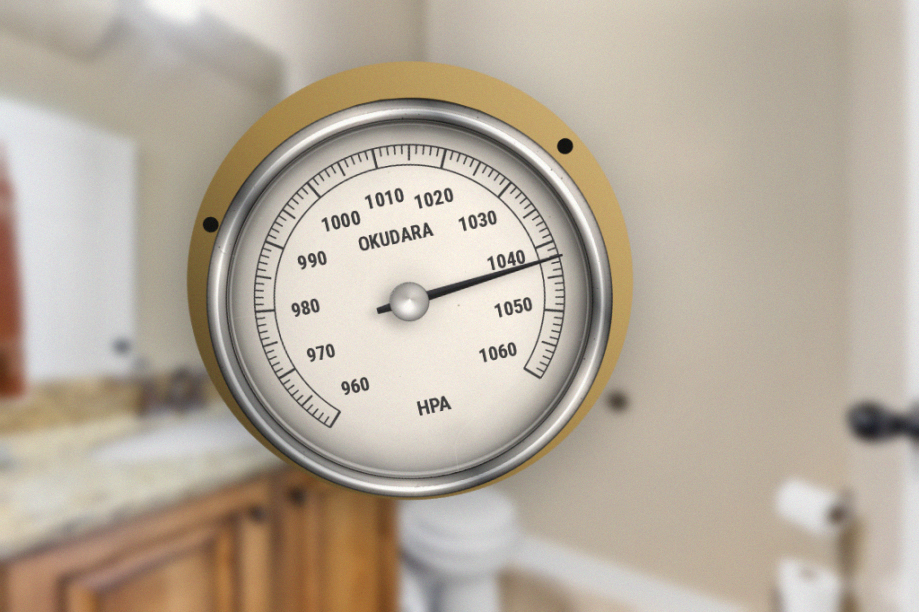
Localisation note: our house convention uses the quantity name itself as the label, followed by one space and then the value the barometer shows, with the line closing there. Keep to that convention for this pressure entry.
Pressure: 1042 hPa
